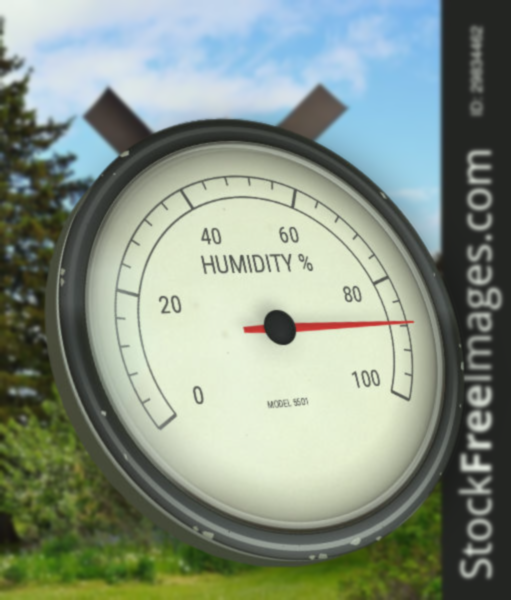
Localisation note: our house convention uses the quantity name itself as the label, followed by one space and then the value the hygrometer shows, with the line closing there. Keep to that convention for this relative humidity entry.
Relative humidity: 88 %
